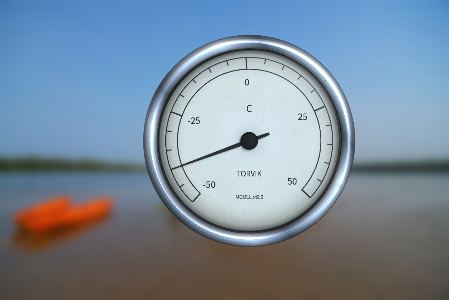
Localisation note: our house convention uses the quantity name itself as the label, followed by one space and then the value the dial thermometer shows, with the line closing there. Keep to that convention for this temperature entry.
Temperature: -40 °C
